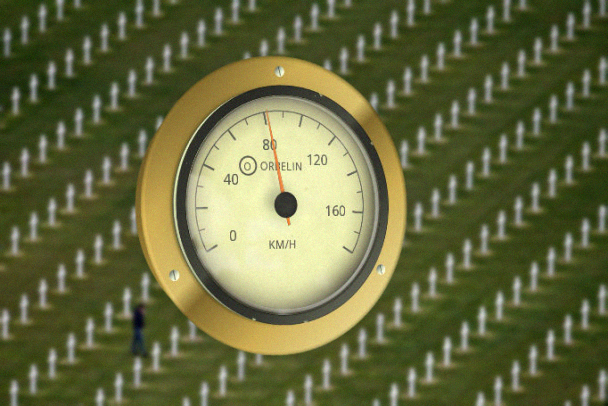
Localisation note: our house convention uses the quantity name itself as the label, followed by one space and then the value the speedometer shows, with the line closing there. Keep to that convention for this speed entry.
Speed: 80 km/h
